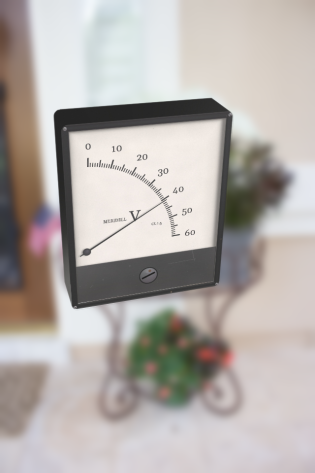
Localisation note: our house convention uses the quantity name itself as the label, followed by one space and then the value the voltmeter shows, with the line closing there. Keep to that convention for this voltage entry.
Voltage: 40 V
